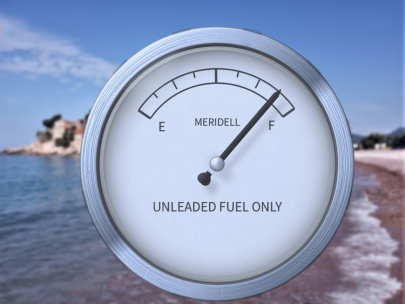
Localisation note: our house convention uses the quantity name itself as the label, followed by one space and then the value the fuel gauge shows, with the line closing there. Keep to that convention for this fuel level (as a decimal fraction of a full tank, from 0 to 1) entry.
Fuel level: 0.875
